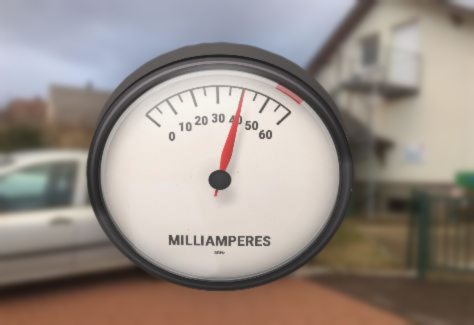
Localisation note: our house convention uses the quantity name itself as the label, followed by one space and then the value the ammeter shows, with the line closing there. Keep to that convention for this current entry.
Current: 40 mA
